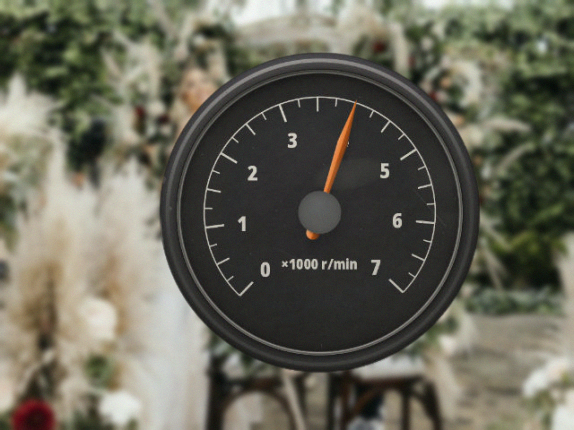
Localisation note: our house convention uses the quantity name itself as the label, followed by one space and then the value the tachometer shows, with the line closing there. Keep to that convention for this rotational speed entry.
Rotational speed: 4000 rpm
